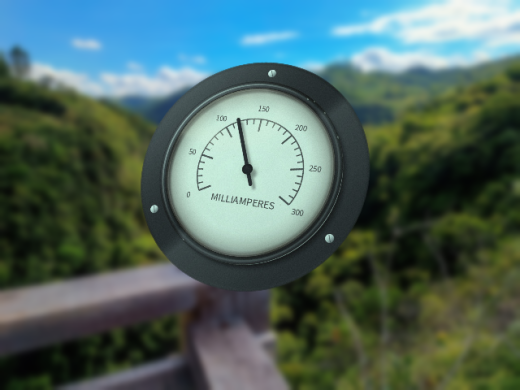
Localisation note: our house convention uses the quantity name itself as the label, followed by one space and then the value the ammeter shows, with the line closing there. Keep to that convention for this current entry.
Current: 120 mA
